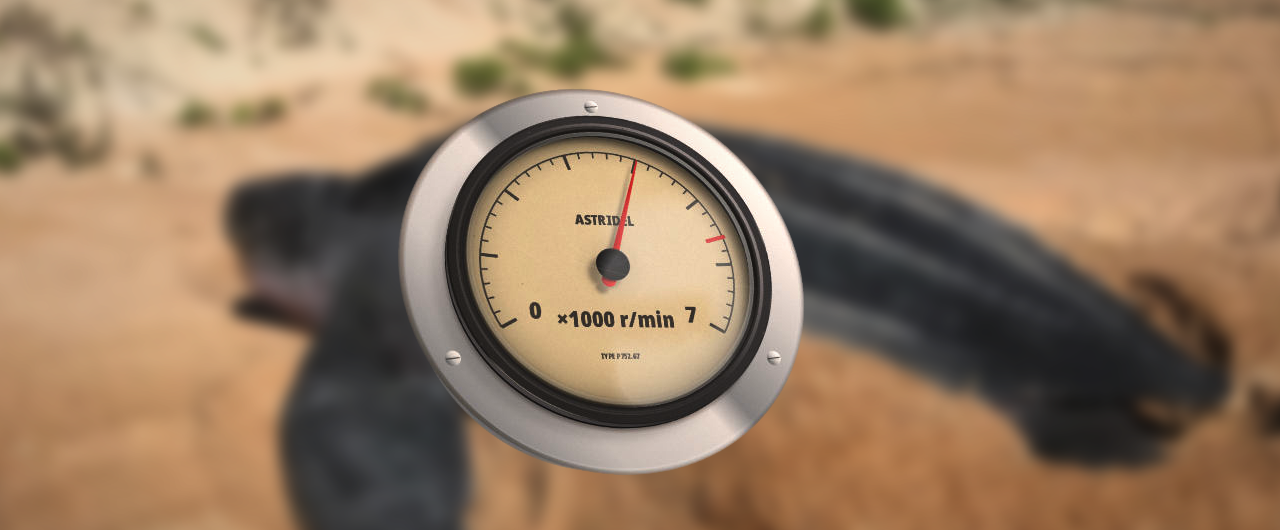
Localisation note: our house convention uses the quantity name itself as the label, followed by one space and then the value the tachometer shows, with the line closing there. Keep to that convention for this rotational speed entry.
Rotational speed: 4000 rpm
